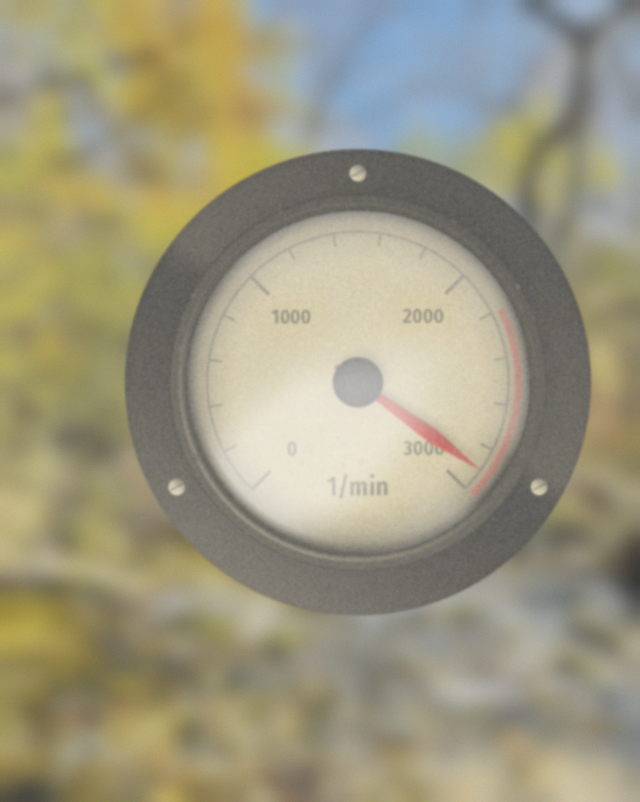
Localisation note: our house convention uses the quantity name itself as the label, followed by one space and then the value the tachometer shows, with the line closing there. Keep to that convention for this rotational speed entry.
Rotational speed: 2900 rpm
